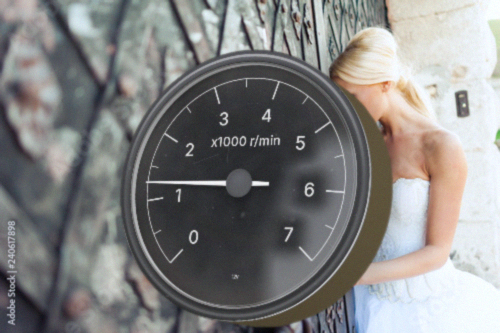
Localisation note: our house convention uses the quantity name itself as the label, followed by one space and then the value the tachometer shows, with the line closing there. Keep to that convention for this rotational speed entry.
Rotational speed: 1250 rpm
